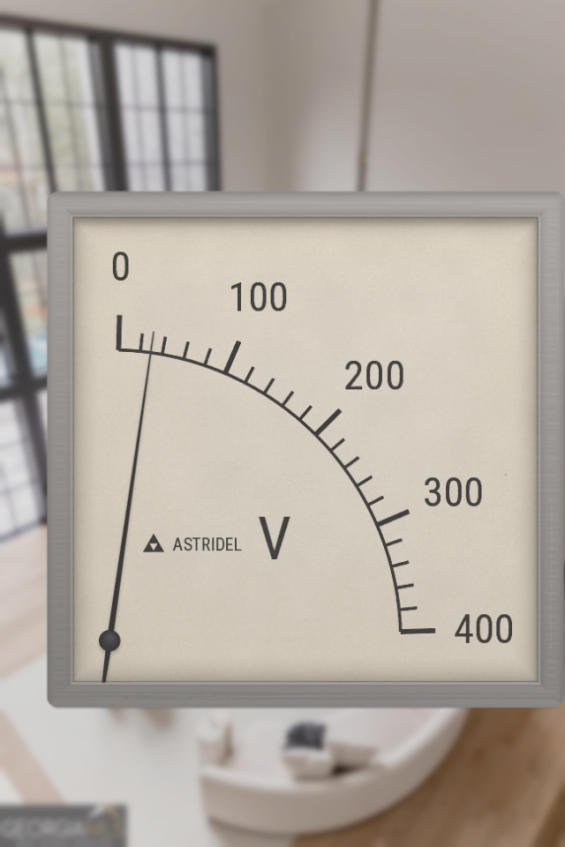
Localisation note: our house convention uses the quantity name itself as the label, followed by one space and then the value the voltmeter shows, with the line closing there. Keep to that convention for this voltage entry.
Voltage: 30 V
